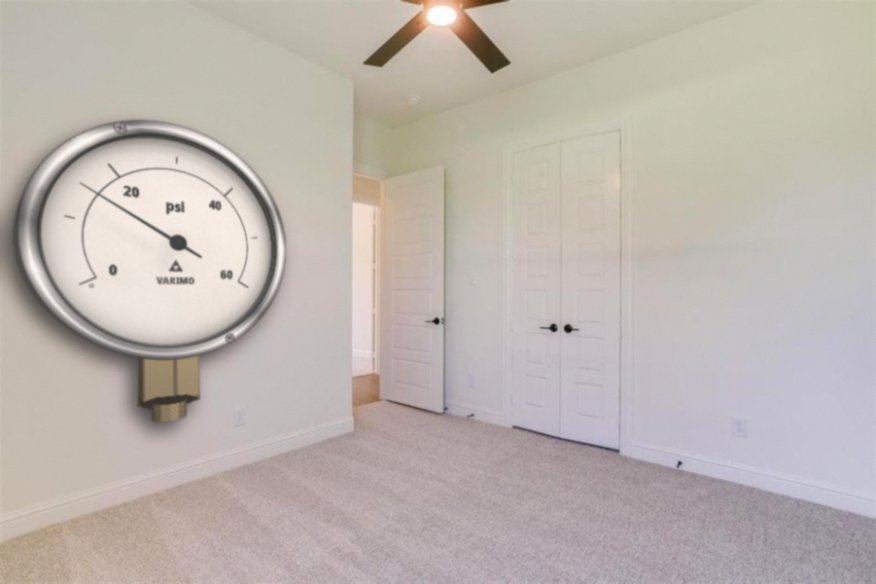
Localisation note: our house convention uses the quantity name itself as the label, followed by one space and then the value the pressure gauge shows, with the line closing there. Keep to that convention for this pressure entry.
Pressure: 15 psi
